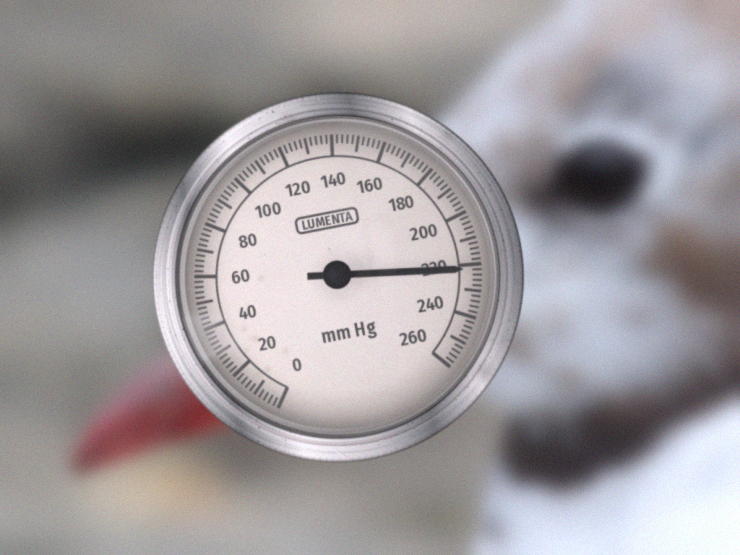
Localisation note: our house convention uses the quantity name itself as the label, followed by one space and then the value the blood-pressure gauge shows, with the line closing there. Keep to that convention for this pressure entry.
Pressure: 222 mmHg
